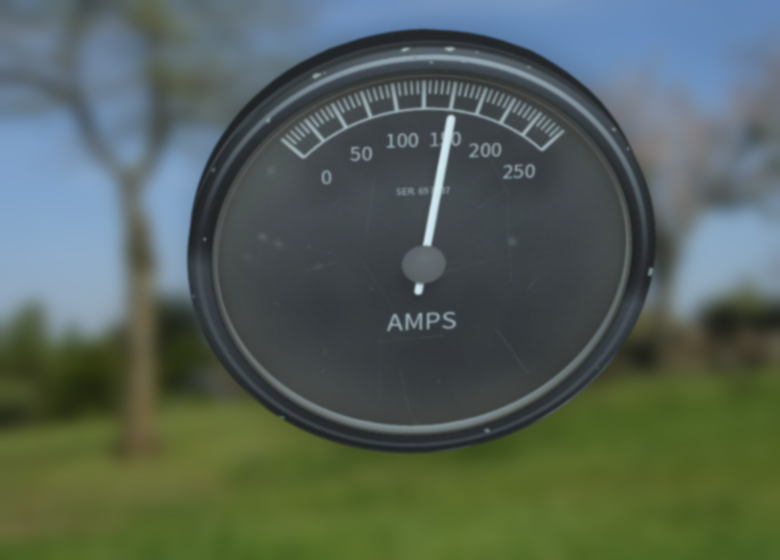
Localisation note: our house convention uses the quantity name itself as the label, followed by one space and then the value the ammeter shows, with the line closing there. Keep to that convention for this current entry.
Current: 150 A
